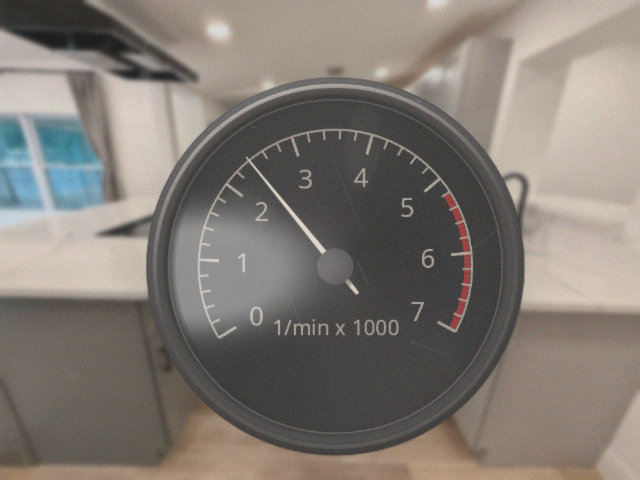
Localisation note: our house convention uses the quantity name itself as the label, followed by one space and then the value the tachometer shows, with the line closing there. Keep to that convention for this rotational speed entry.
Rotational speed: 2400 rpm
